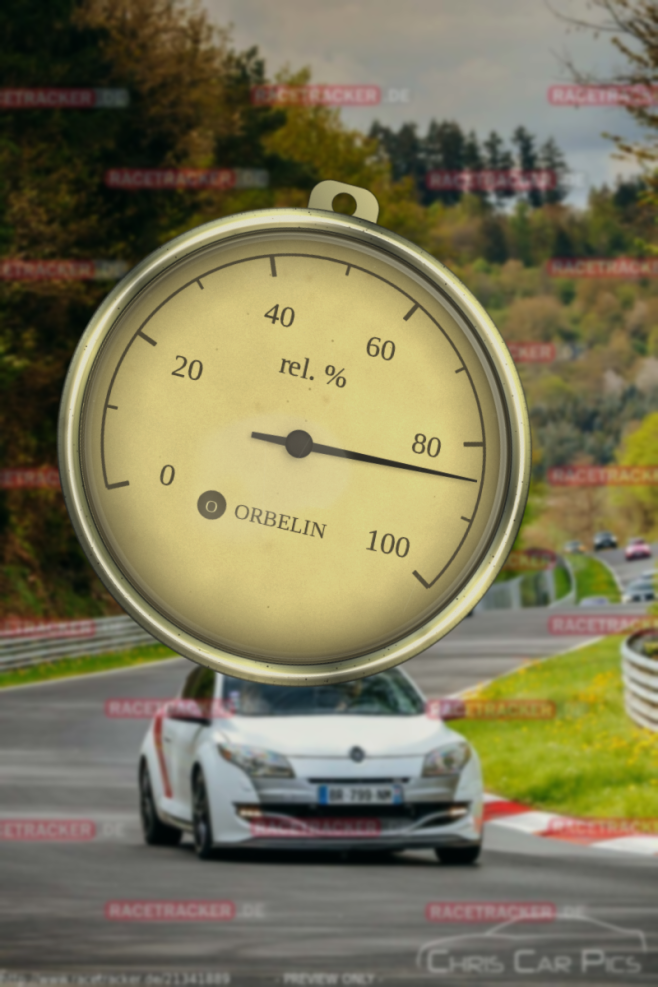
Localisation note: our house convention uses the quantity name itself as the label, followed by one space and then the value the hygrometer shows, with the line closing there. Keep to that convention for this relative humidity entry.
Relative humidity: 85 %
